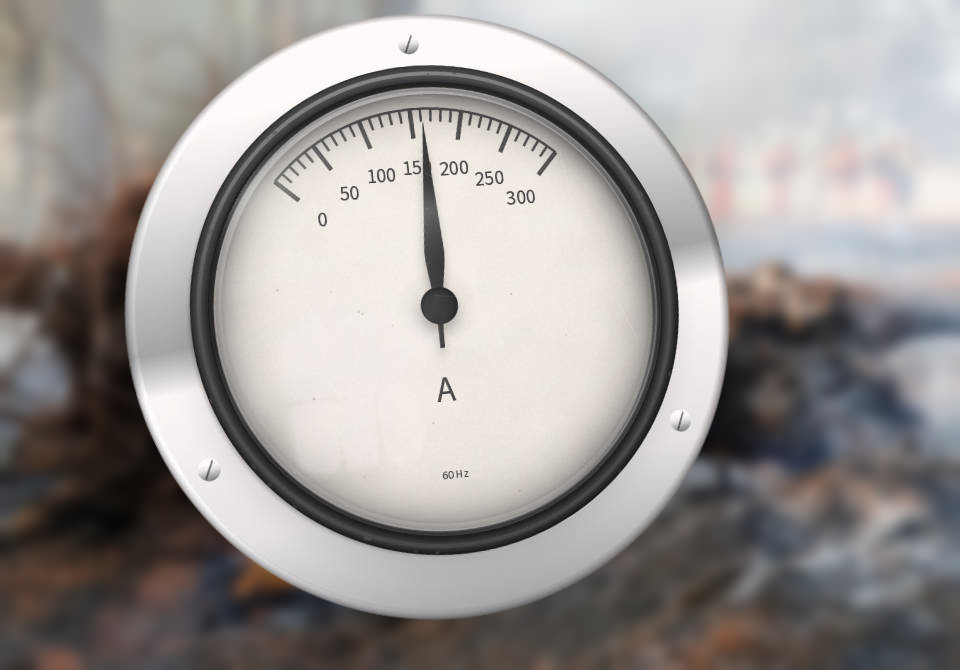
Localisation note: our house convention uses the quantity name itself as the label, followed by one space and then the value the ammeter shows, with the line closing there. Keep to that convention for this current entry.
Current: 160 A
